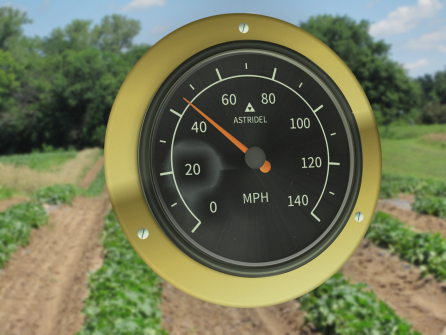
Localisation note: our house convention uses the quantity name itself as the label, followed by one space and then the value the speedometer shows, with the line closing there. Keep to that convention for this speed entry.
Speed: 45 mph
